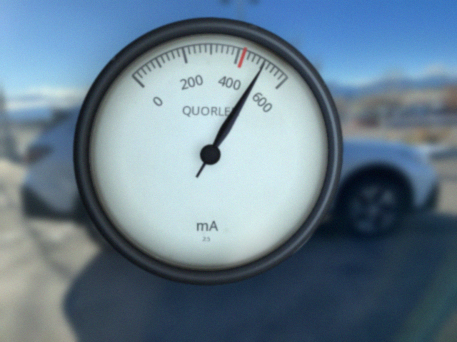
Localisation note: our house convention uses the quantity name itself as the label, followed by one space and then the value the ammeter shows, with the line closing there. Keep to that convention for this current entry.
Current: 500 mA
